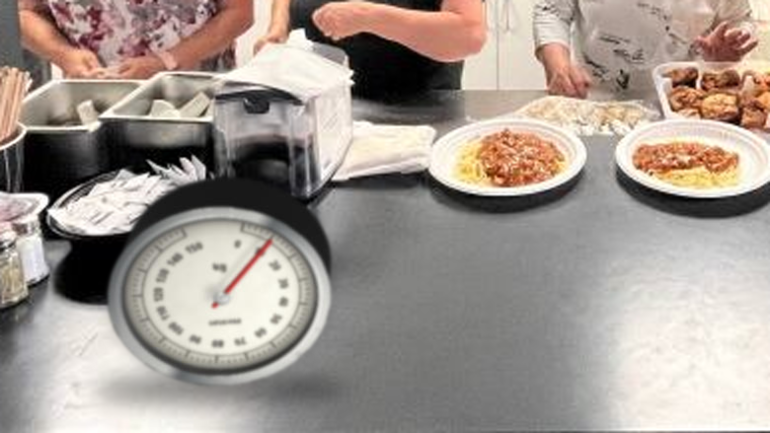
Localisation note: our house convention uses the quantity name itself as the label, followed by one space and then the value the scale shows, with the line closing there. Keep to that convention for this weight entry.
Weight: 10 kg
